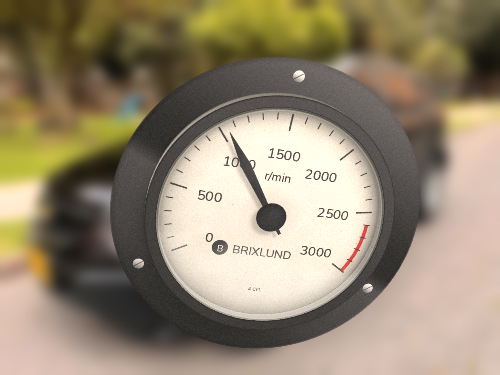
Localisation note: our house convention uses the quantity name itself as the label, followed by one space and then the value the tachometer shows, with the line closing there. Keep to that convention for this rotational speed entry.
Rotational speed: 1050 rpm
